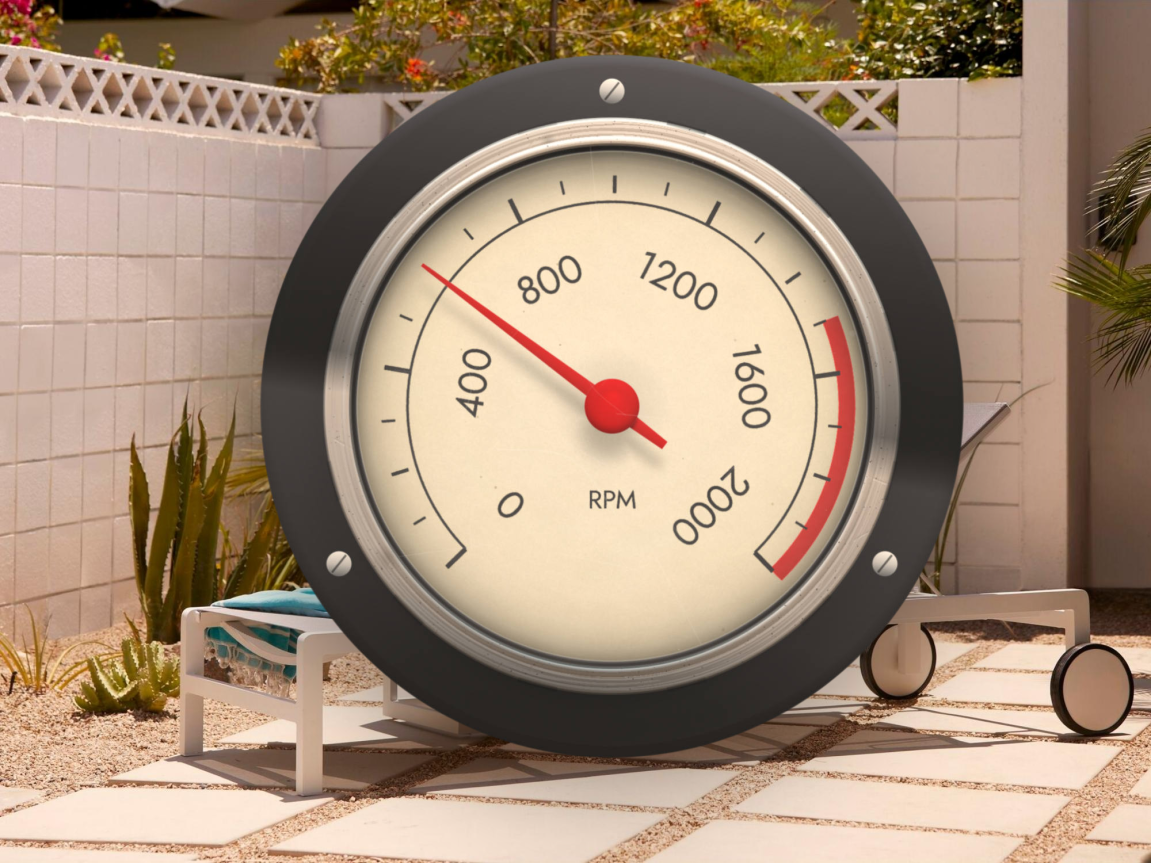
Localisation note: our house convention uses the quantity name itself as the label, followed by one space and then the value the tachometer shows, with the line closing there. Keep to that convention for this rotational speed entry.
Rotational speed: 600 rpm
